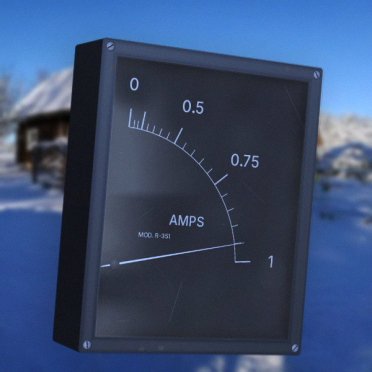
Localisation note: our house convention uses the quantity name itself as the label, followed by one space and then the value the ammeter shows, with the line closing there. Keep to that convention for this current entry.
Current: 0.95 A
